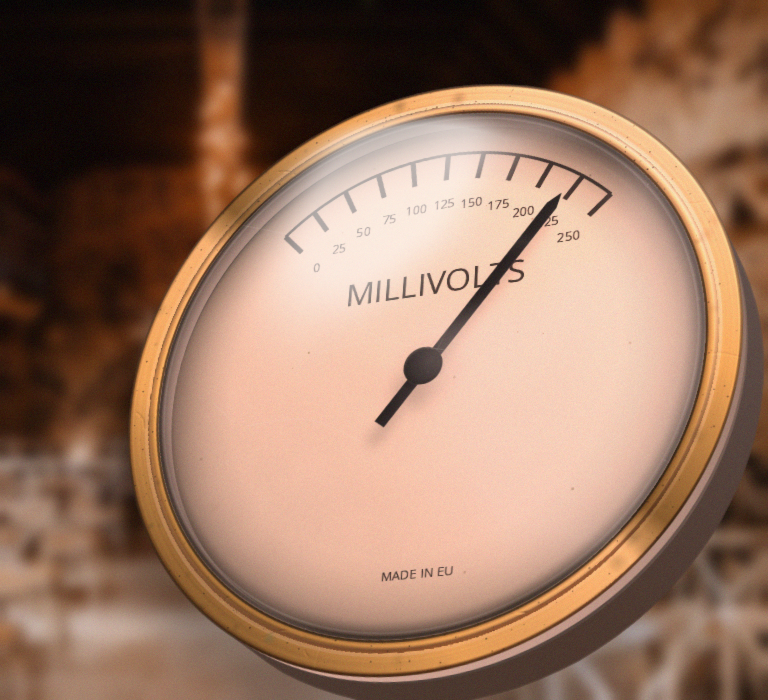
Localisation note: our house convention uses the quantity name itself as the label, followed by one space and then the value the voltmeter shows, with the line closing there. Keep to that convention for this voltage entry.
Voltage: 225 mV
